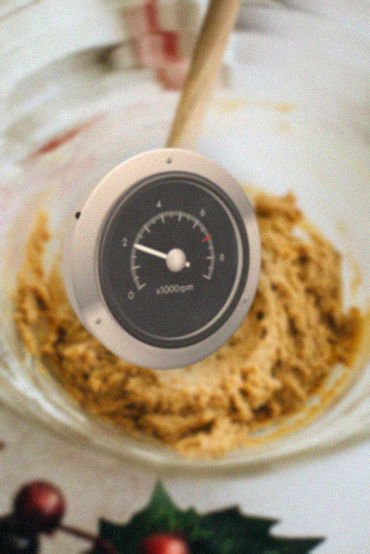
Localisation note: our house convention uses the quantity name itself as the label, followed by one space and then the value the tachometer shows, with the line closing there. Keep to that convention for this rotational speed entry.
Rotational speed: 2000 rpm
